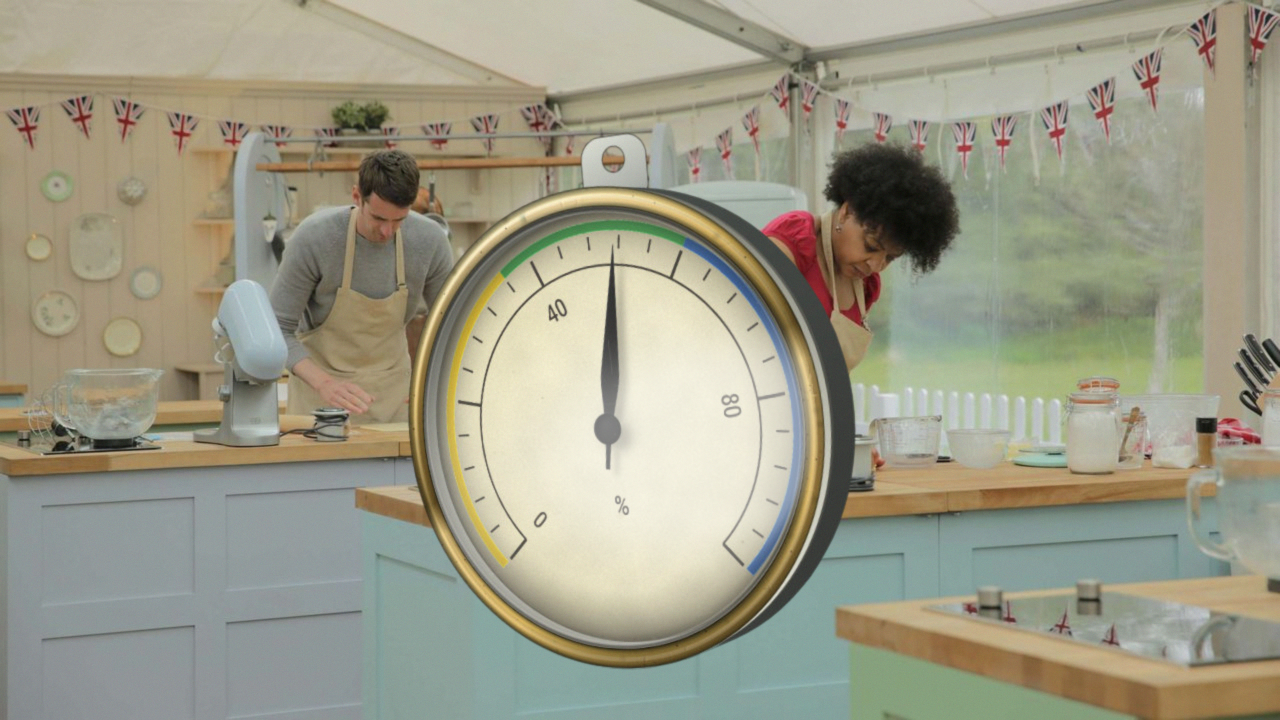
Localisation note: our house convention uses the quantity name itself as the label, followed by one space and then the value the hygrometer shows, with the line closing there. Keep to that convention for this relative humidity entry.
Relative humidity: 52 %
